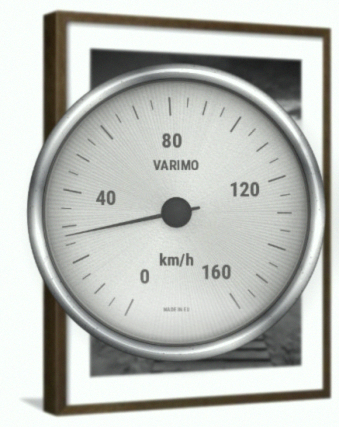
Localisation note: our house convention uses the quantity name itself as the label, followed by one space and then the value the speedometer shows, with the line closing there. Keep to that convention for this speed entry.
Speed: 27.5 km/h
